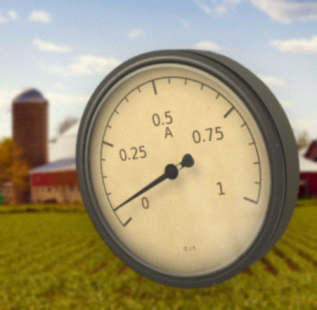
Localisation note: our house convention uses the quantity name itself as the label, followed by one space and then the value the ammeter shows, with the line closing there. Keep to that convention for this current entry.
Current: 0.05 A
